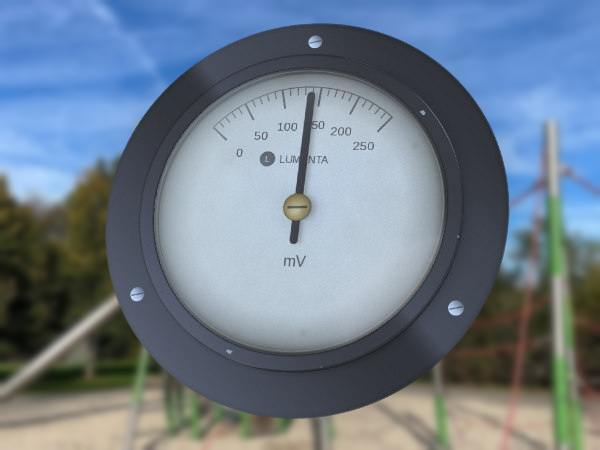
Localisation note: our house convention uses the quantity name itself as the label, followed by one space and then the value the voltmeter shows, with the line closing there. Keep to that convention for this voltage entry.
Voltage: 140 mV
